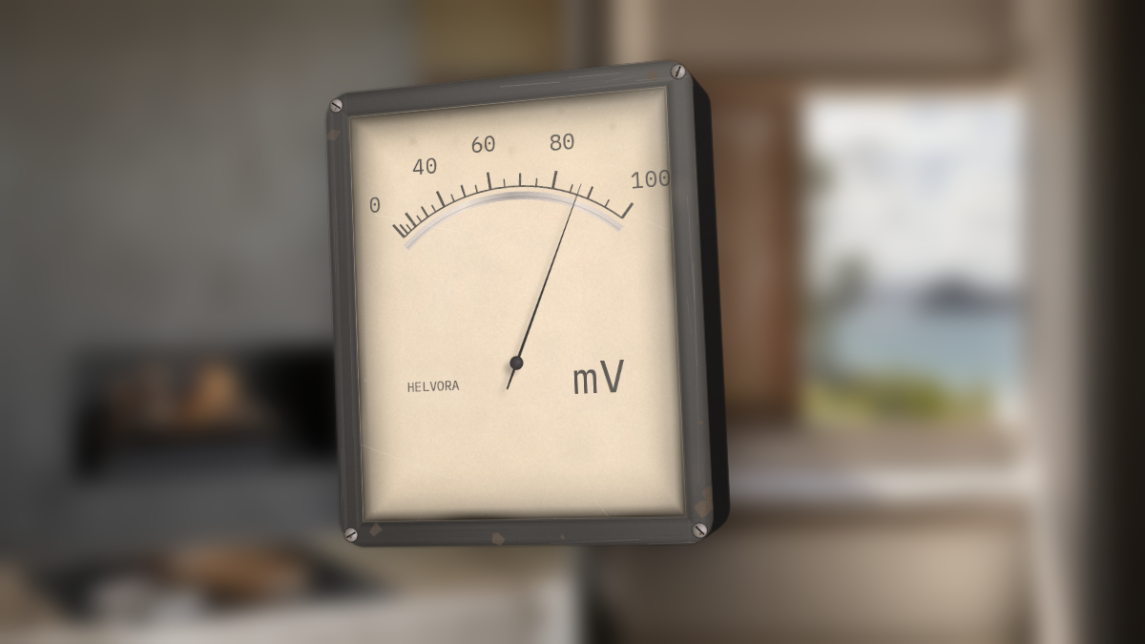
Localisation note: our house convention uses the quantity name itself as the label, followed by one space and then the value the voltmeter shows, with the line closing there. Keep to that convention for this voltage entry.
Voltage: 87.5 mV
